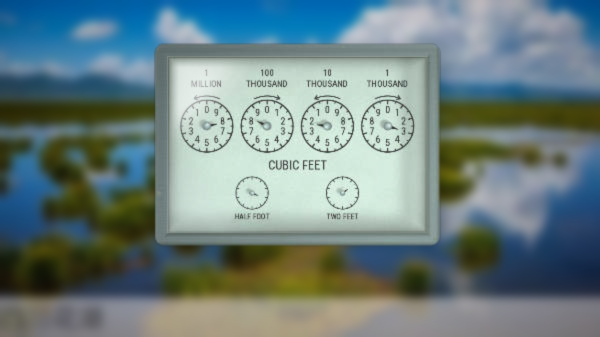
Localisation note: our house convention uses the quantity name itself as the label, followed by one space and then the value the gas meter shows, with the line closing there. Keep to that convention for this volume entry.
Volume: 782300 ft³
